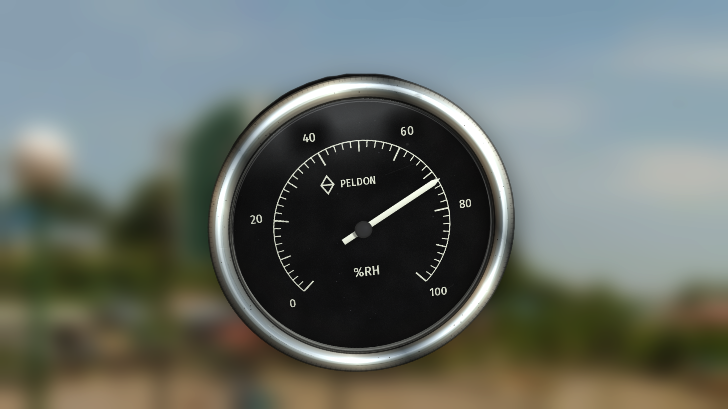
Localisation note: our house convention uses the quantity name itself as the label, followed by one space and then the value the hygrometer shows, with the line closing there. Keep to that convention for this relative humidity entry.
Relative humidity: 72 %
